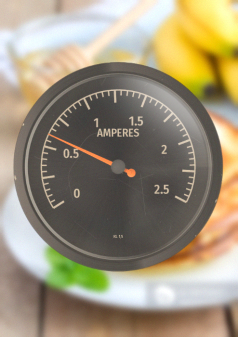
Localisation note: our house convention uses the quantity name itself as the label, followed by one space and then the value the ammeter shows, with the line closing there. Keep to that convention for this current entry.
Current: 0.6 A
